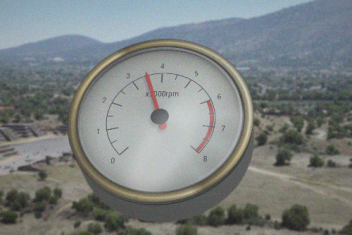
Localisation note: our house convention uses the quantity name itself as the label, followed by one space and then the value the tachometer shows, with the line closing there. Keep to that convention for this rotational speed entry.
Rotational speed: 3500 rpm
